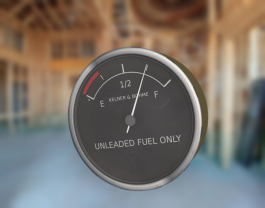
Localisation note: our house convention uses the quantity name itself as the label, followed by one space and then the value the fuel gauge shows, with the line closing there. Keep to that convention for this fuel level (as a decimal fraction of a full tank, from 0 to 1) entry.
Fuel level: 0.75
